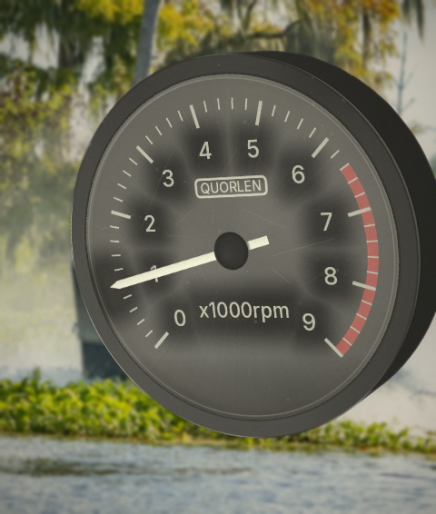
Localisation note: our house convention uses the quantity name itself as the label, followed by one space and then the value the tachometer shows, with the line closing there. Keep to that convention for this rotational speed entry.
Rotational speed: 1000 rpm
